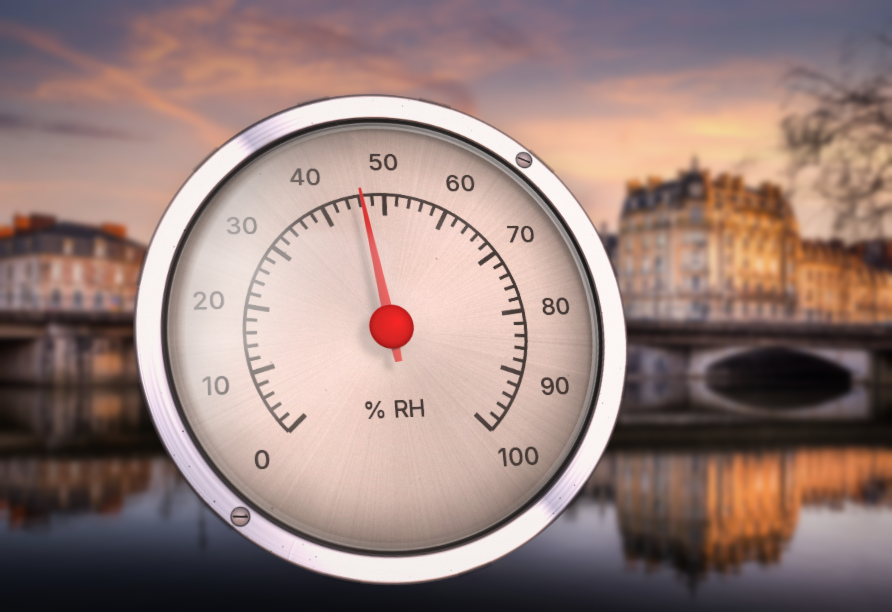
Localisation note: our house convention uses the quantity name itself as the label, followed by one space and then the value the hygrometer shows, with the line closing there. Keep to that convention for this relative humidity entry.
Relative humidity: 46 %
